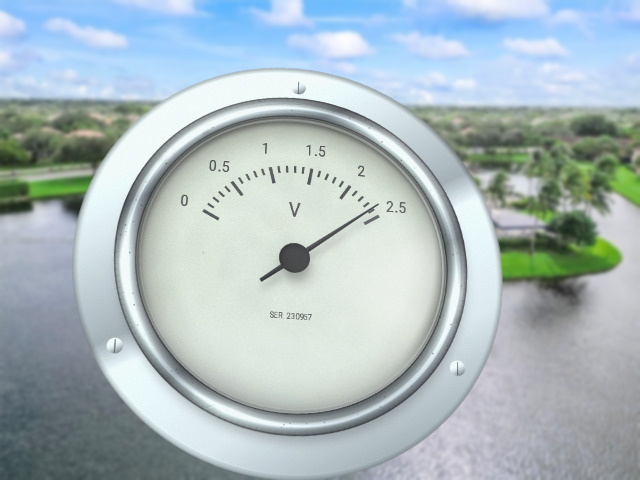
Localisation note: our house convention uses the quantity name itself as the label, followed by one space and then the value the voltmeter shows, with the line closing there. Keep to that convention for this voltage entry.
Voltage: 2.4 V
